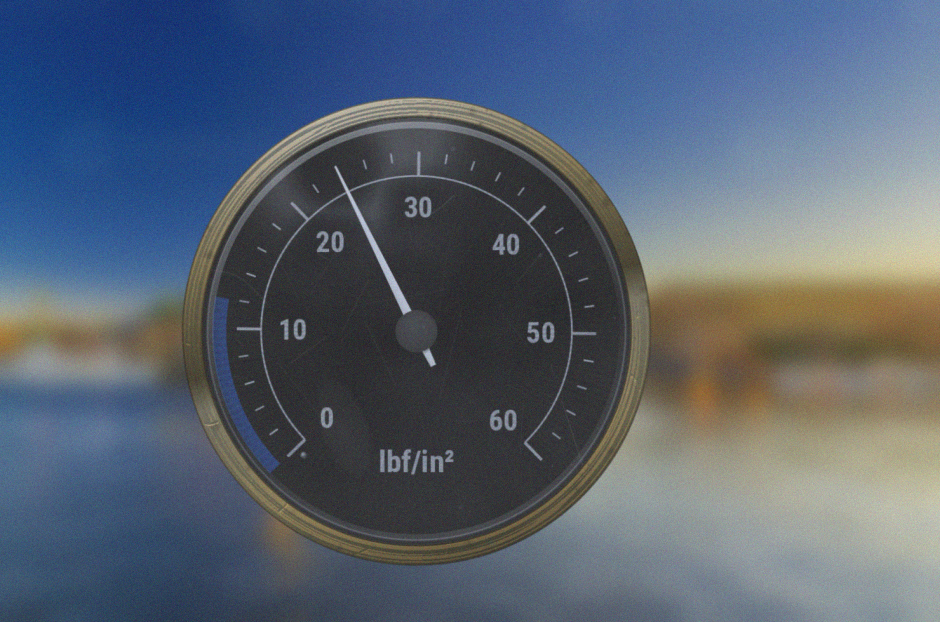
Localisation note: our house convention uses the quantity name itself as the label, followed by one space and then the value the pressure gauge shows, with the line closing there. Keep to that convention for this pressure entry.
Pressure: 24 psi
